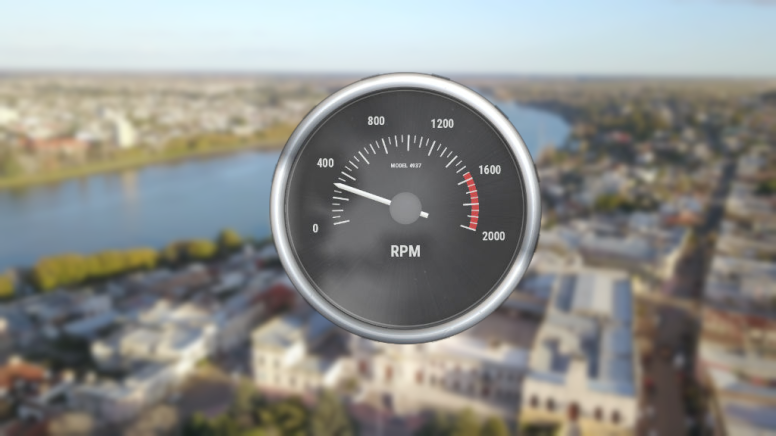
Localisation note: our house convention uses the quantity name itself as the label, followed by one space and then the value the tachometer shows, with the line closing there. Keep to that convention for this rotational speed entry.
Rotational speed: 300 rpm
